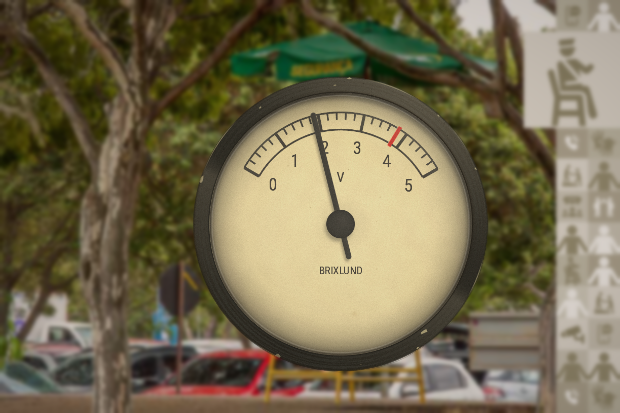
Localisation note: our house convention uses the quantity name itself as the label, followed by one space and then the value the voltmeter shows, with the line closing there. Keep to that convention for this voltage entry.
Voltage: 1.9 V
